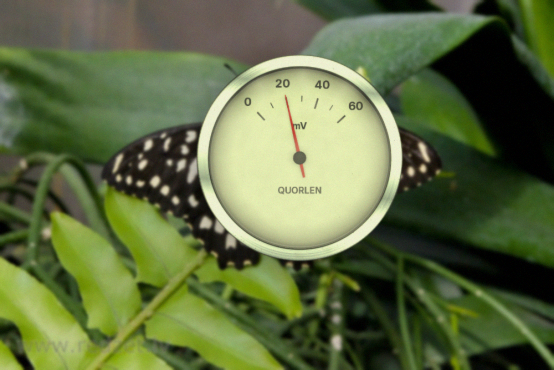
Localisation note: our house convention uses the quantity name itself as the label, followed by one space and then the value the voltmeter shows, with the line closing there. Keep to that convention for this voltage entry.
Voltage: 20 mV
